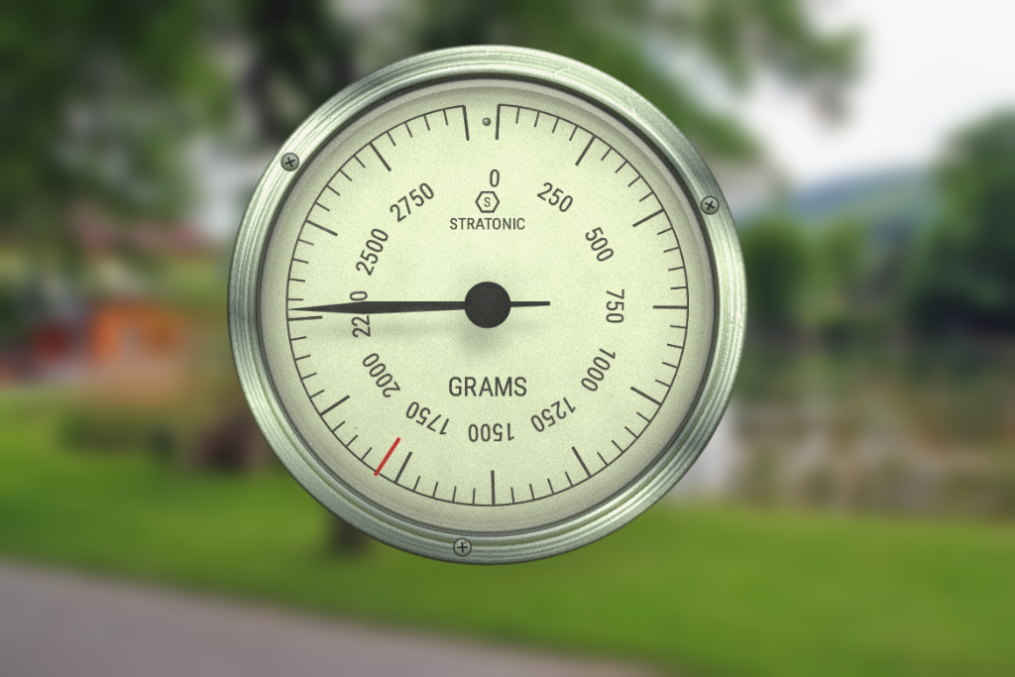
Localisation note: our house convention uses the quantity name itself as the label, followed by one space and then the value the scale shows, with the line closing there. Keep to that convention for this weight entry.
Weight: 2275 g
